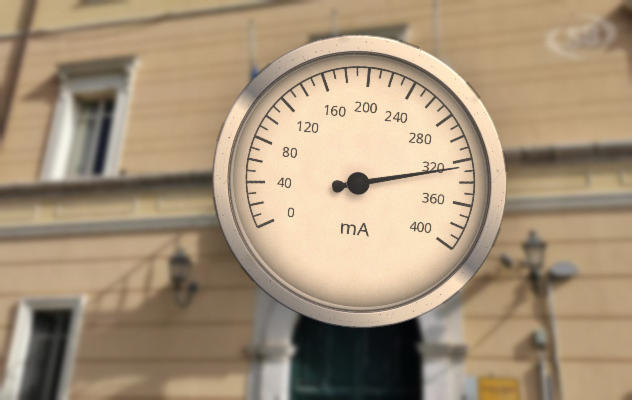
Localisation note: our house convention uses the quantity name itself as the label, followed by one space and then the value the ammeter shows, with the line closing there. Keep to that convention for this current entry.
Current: 325 mA
